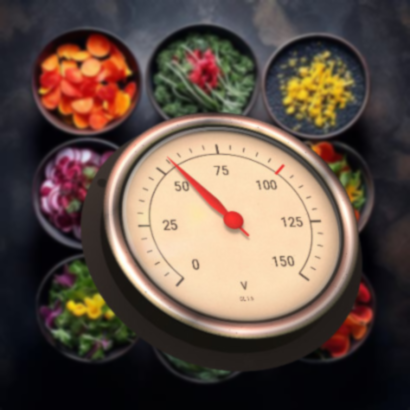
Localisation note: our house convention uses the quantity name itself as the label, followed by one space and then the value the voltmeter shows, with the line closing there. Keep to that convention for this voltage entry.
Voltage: 55 V
